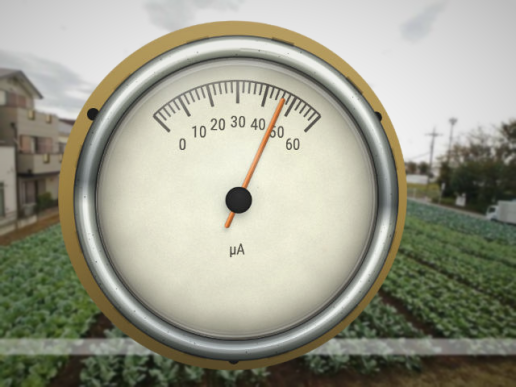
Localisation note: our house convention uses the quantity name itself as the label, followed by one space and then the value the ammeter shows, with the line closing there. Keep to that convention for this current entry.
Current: 46 µA
